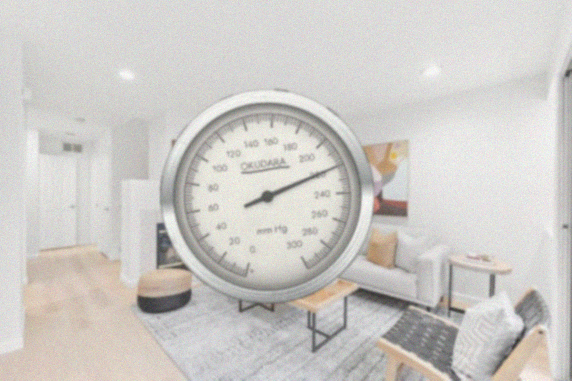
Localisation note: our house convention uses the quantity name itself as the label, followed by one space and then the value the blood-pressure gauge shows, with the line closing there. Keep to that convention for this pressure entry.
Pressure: 220 mmHg
